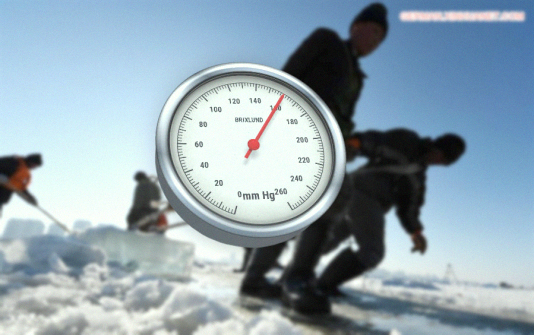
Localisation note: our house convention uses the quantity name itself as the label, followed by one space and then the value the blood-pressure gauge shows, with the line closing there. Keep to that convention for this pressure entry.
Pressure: 160 mmHg
